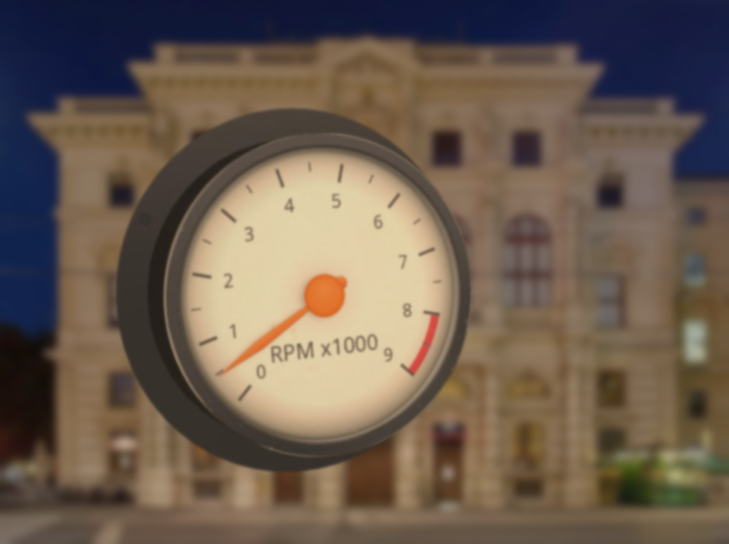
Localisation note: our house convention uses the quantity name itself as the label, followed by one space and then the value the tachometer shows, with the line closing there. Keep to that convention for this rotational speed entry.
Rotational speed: 500 rpm
